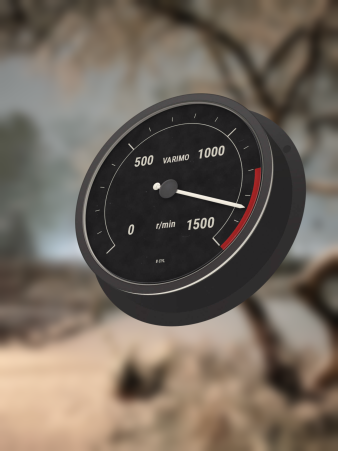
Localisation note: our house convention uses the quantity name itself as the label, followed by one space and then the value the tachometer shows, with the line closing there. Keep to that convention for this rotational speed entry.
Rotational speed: 1350 rpm
